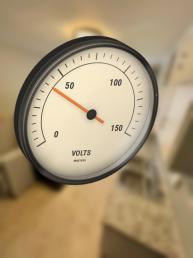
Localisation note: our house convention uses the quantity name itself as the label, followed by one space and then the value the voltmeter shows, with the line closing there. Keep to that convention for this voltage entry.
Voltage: 40 V
